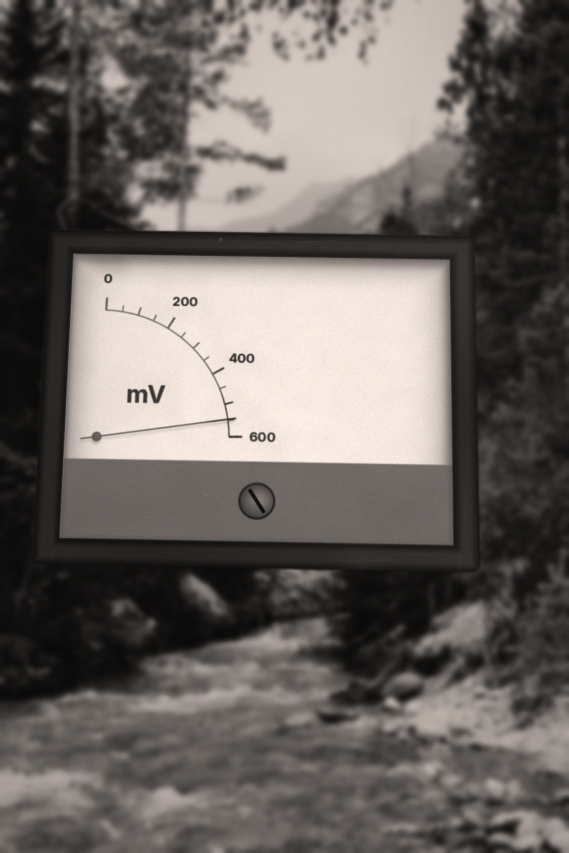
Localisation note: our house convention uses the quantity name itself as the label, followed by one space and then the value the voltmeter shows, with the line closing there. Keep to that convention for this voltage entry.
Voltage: 550 mV
